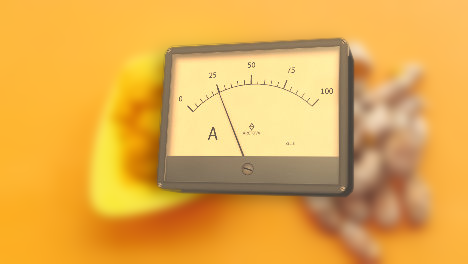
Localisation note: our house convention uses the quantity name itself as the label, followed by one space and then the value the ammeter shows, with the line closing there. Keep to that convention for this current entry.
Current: 25 A
